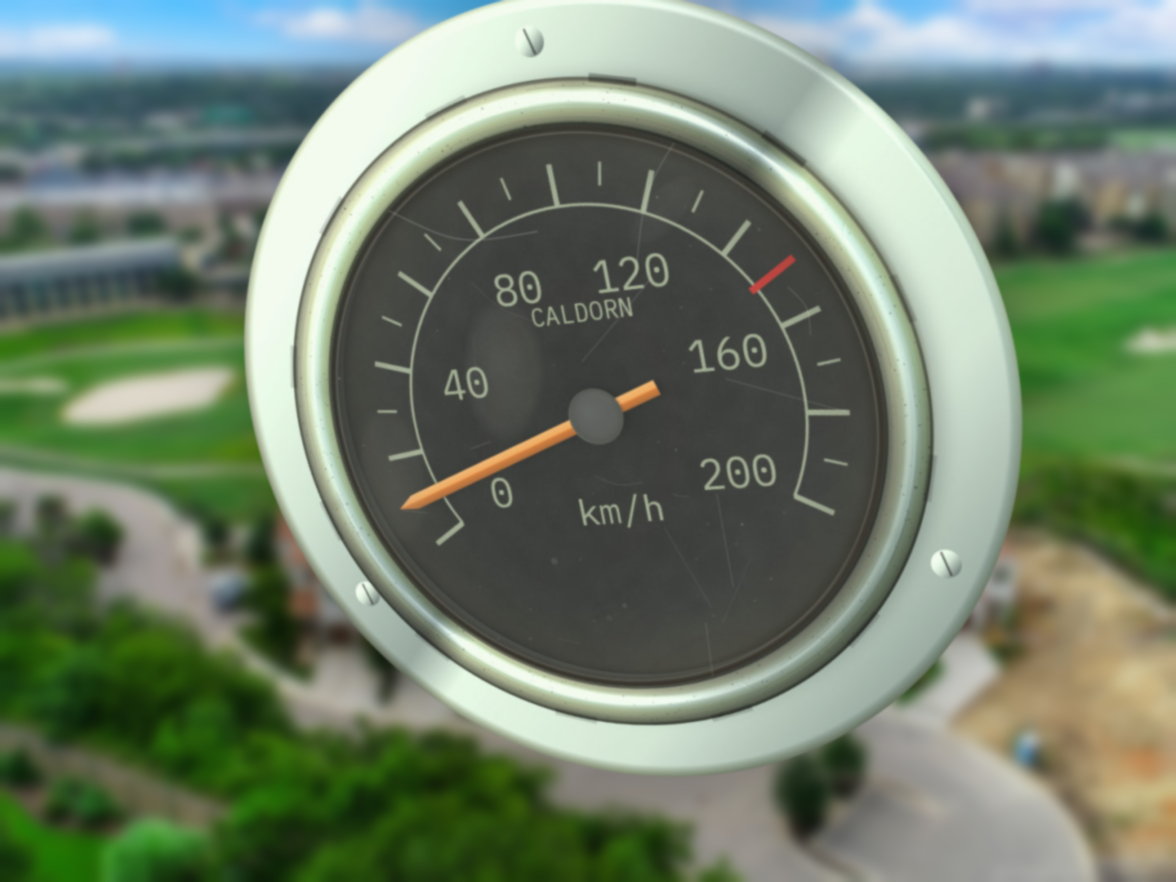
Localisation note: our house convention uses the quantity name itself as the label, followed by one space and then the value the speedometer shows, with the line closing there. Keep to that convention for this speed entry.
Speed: 10 km/h
